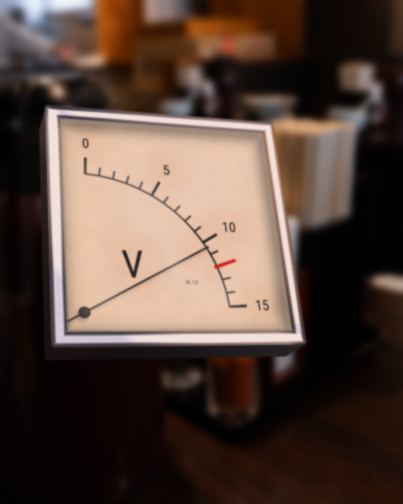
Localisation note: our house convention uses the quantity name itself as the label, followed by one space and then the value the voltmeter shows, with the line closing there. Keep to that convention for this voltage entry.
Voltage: 10.5 V
